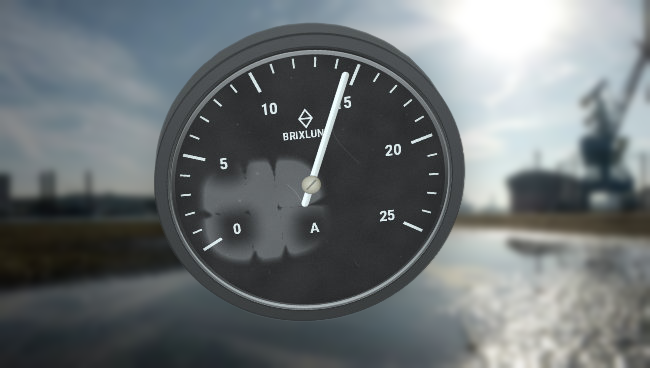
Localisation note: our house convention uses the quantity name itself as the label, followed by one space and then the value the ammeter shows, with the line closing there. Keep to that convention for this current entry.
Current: 14.5 A
